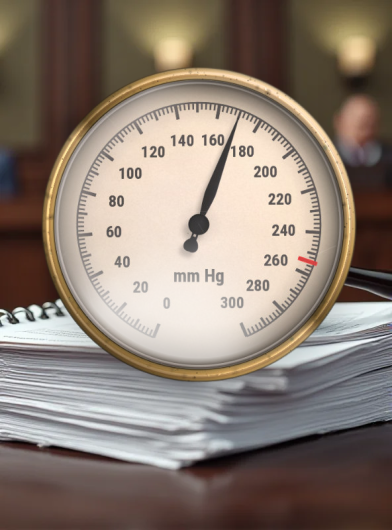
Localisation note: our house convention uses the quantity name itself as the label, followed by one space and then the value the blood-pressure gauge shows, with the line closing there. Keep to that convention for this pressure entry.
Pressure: 170 mmHg
